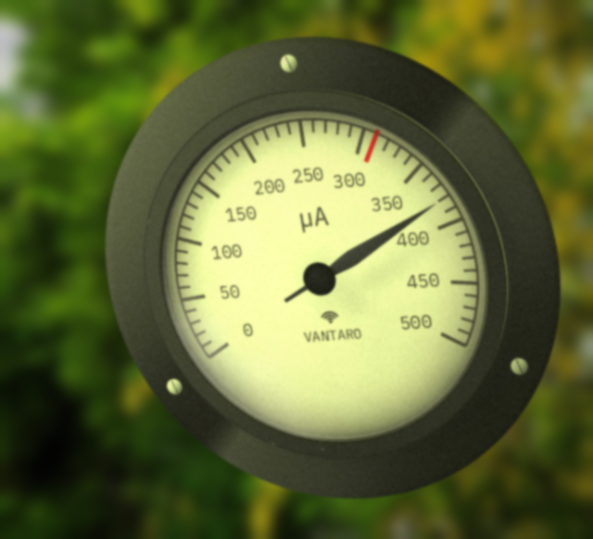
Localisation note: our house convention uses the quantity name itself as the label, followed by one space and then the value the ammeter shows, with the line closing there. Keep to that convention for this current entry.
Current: 380 µA
